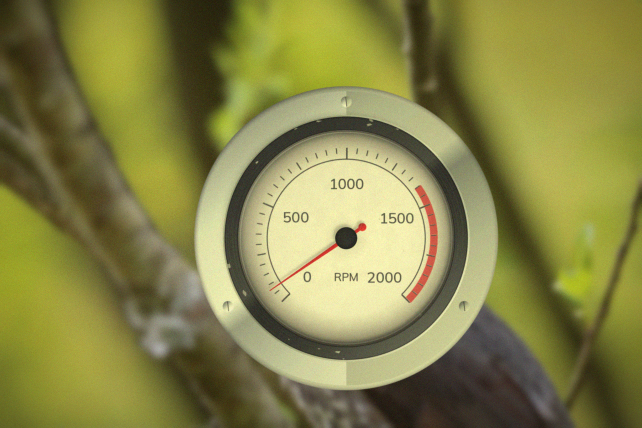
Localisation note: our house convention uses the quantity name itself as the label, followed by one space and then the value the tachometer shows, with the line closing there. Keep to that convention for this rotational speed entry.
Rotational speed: 75 rpm
